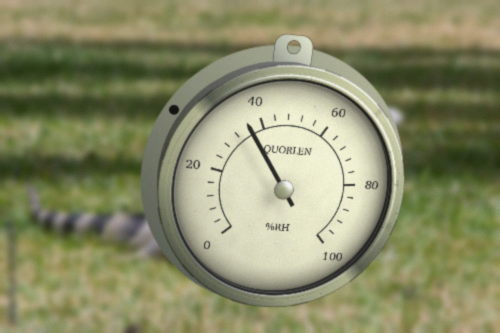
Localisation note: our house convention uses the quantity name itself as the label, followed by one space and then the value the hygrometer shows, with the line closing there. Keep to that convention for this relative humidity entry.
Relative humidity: 36 %
